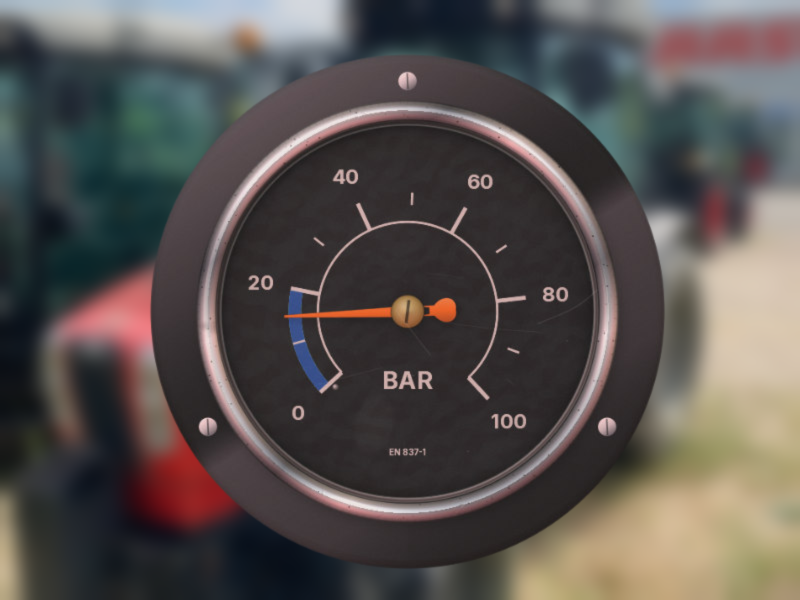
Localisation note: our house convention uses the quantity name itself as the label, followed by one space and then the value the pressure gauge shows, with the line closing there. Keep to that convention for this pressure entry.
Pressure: 15 bar
